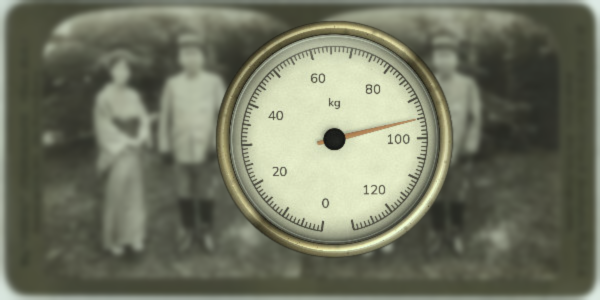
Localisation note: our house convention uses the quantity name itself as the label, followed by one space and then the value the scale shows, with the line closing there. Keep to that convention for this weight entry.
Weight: 95 kg
